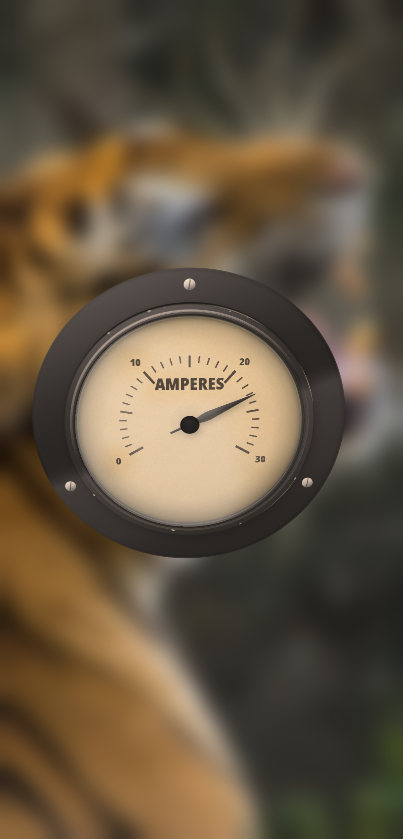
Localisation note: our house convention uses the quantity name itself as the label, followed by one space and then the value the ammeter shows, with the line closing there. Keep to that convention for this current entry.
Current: 23 A
